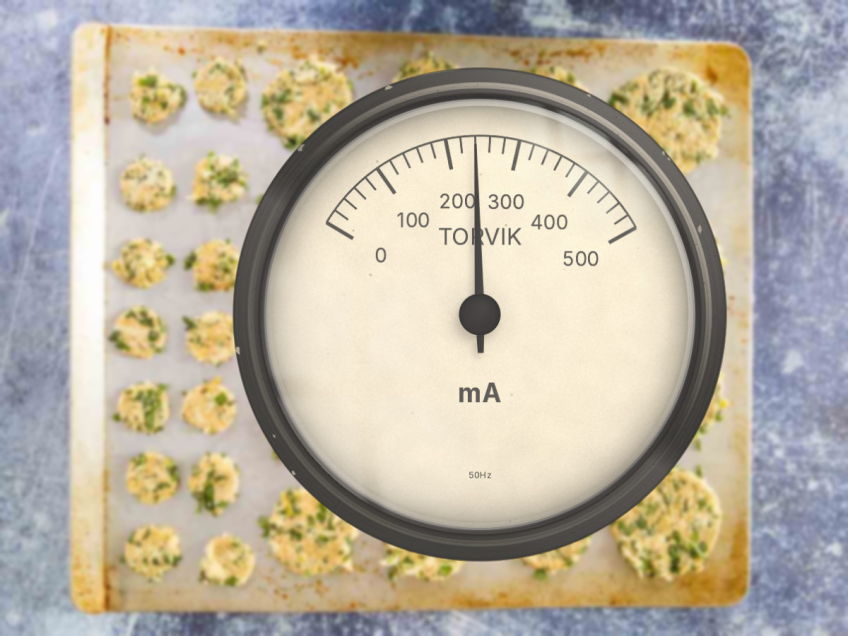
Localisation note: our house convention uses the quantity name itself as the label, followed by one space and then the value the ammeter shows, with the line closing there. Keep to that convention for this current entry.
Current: 240 mA
